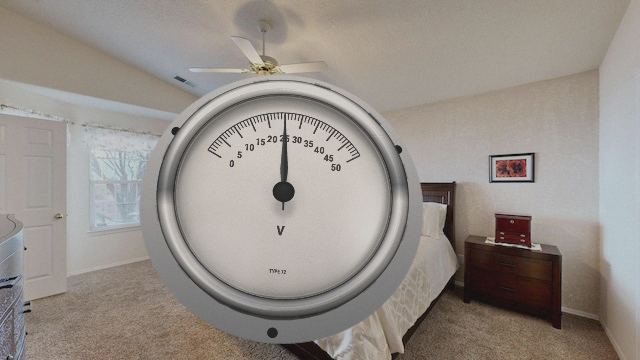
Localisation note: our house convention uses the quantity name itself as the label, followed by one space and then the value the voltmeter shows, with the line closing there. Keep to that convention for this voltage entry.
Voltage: 25 V
